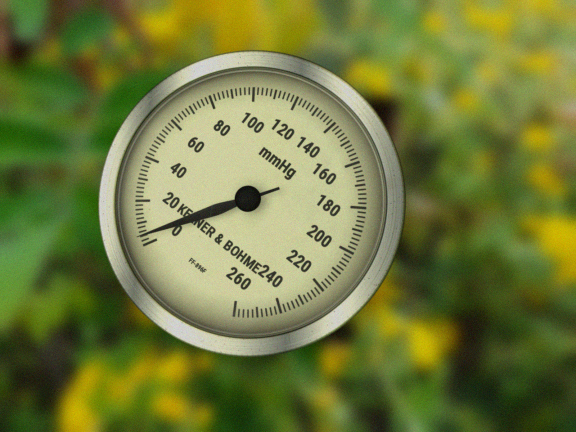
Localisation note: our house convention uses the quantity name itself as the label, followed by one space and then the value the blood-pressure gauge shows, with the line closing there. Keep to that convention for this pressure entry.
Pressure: 4 mmHg
